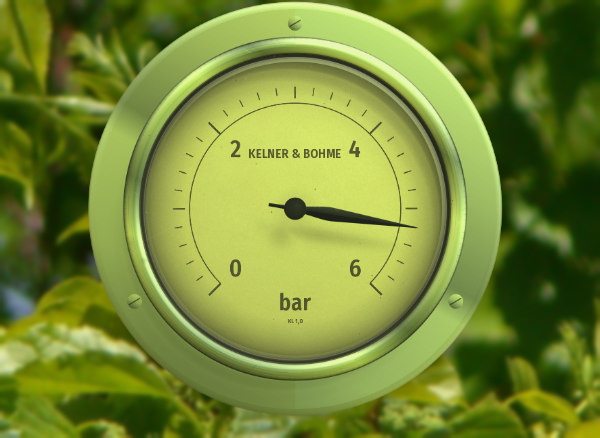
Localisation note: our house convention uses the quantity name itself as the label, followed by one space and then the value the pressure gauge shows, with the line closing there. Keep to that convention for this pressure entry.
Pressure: 5.2 bar
